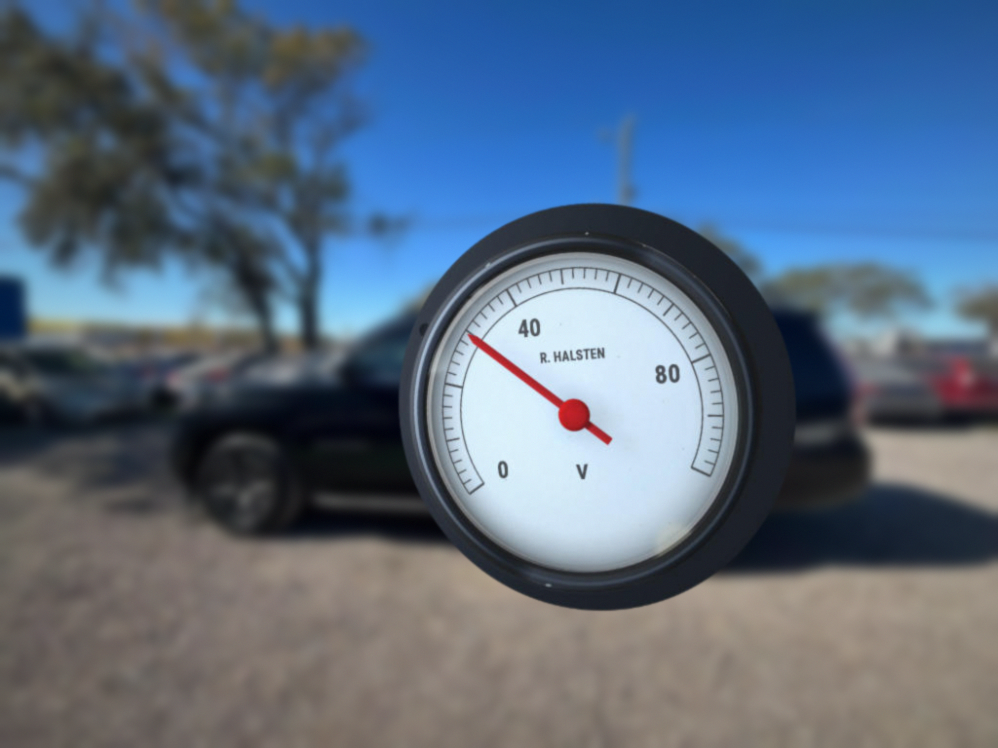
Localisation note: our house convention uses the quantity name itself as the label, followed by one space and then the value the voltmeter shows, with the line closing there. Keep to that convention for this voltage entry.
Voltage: 30 V
